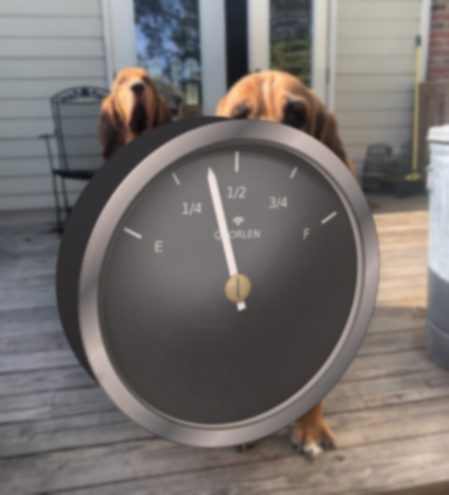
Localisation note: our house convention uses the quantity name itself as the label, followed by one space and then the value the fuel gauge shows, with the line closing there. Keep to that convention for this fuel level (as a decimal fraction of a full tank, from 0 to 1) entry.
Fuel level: 0.375
